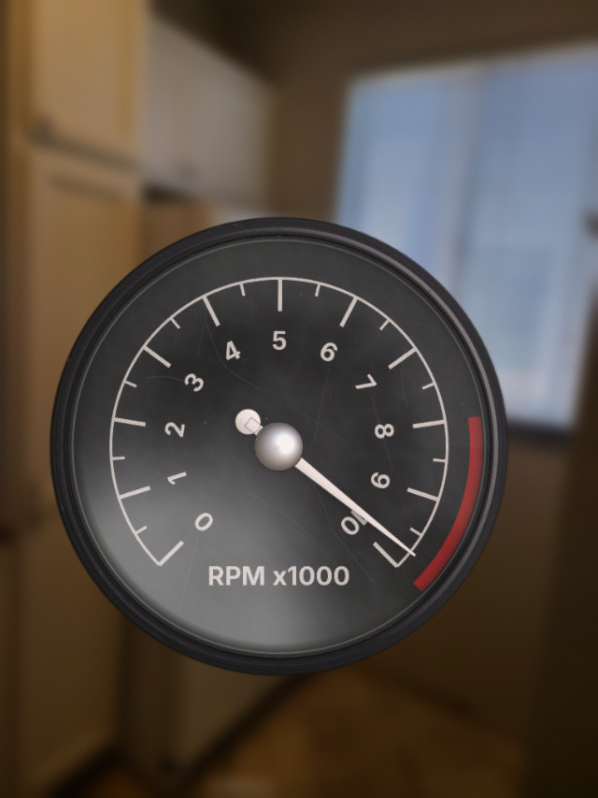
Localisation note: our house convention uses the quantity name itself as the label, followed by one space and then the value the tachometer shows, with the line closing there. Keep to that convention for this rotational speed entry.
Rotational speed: 9750 rpm
